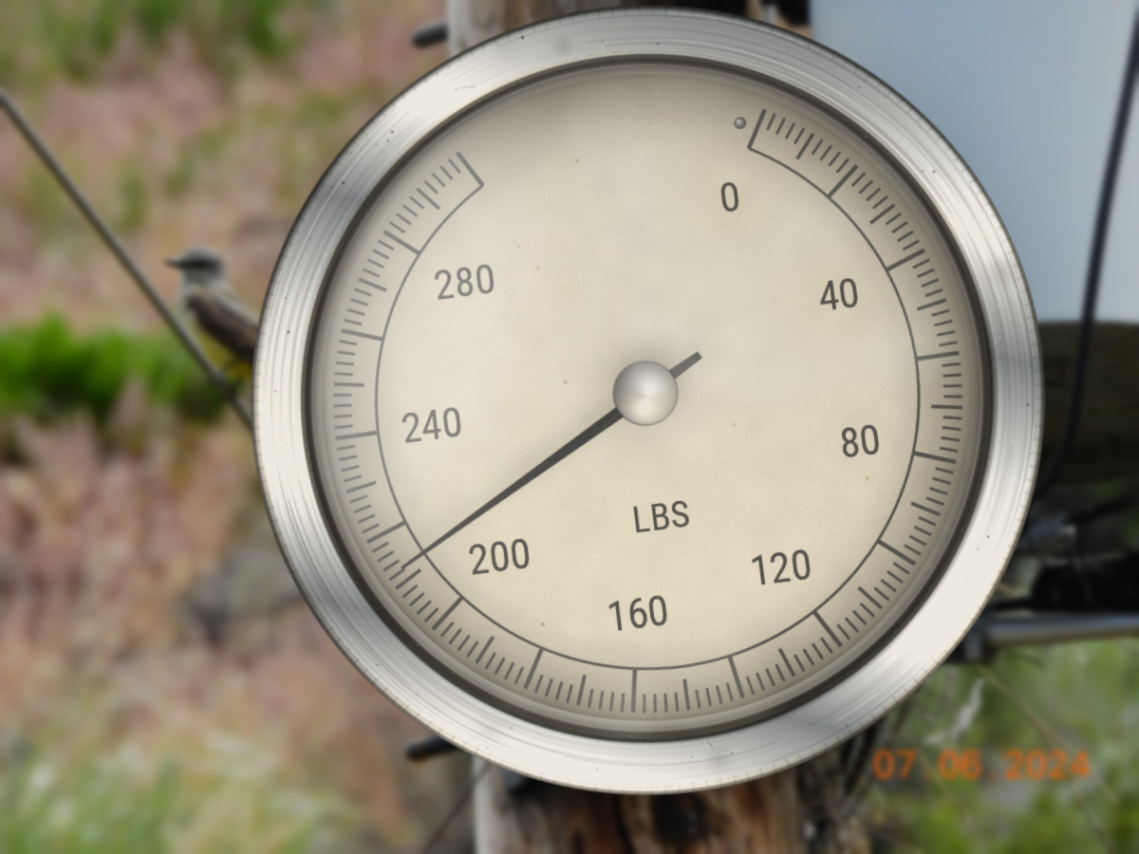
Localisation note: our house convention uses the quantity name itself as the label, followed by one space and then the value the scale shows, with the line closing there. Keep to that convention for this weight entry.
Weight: 212 lb
